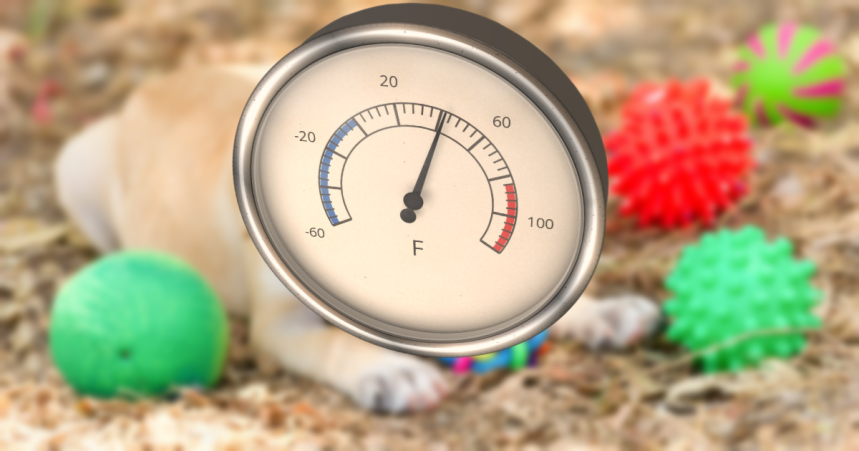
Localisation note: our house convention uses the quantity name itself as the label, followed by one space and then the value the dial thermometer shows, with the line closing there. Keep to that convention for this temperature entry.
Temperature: 42 °F
